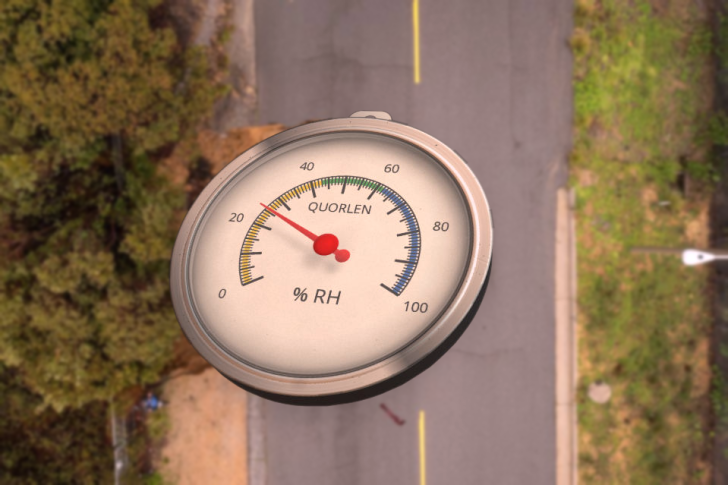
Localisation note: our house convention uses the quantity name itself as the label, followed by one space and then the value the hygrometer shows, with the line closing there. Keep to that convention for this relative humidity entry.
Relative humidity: 25 %
